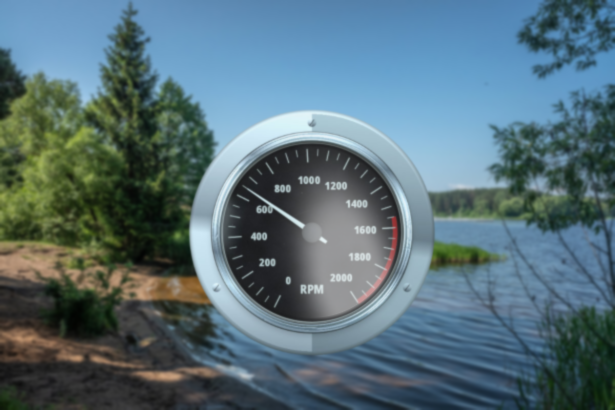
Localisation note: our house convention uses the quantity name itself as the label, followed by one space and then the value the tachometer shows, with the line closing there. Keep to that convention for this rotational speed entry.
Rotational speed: 650 rpm
